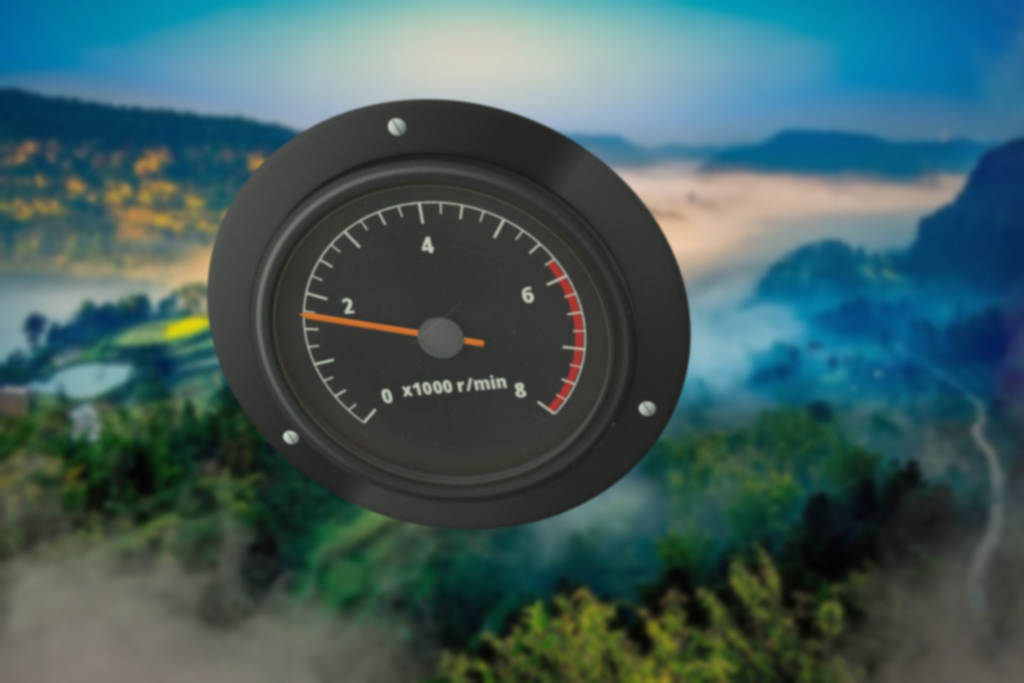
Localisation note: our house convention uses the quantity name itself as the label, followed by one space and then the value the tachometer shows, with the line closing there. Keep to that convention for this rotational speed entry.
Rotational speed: 1750 rpm
